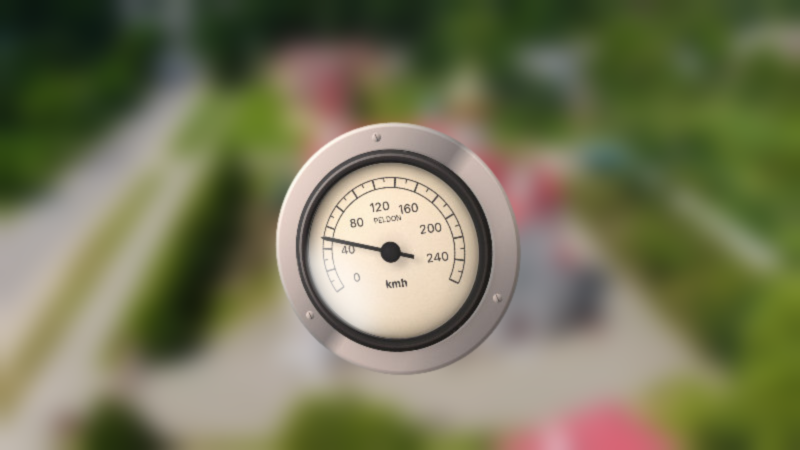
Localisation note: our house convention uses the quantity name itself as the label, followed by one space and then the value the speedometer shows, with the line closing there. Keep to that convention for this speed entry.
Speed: 50 km/h
